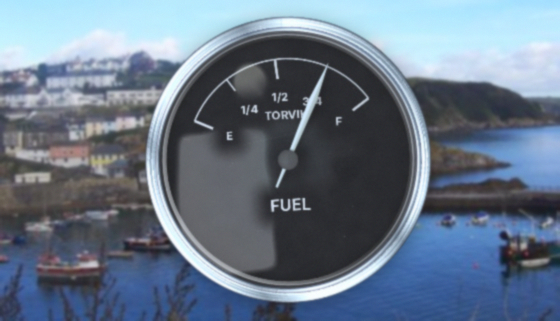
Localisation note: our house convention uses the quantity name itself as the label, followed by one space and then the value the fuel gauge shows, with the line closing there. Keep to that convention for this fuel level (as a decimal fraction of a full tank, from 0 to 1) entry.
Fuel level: 0.75
